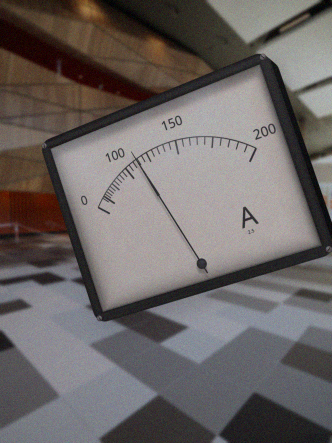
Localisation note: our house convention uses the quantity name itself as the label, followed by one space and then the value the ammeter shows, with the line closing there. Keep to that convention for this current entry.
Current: 115 A
